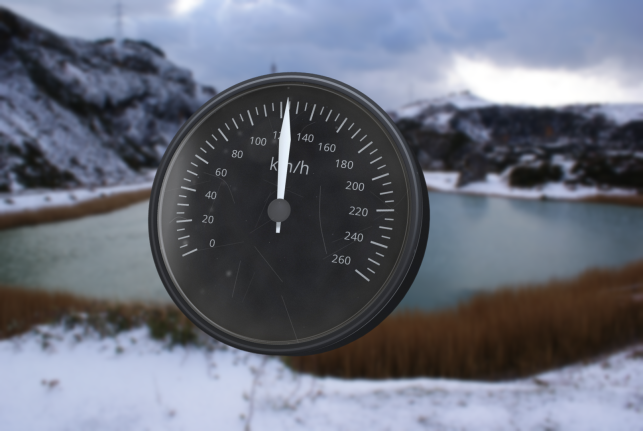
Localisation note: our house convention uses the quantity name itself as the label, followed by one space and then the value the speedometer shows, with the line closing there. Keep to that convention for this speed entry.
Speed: 125 km/h
